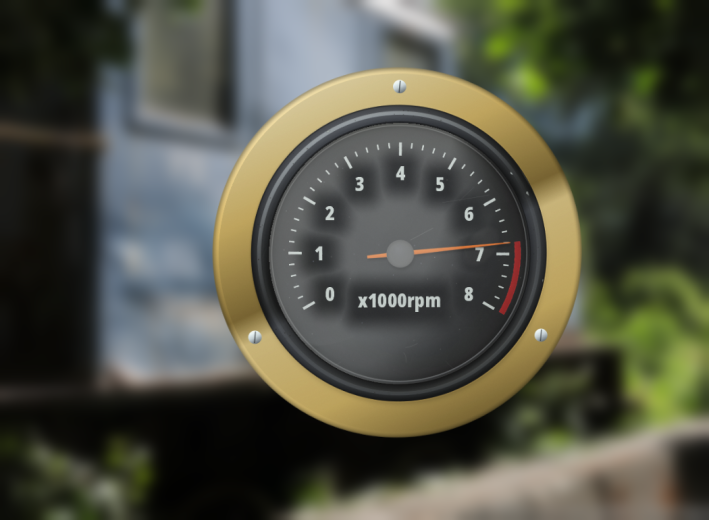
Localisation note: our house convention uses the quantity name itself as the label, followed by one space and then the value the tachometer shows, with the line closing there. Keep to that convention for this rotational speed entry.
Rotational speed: 6800 rpm
